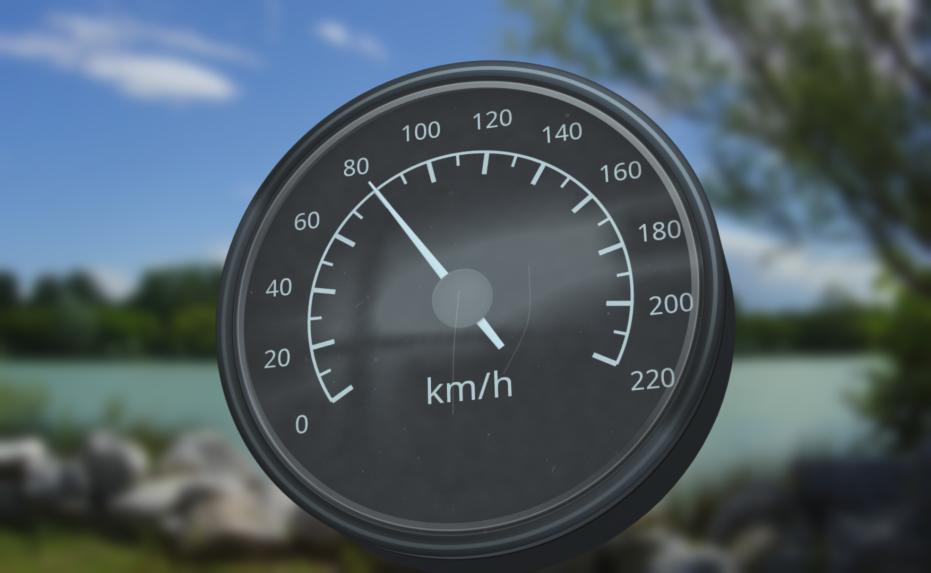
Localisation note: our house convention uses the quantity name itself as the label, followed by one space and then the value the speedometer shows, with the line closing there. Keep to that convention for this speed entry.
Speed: 80 km/h
